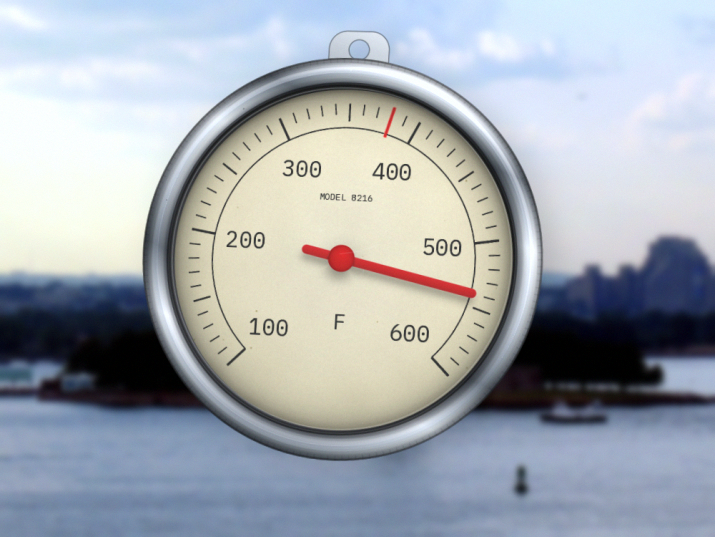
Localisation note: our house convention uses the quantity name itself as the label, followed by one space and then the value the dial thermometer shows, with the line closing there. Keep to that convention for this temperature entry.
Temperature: 540 °F
